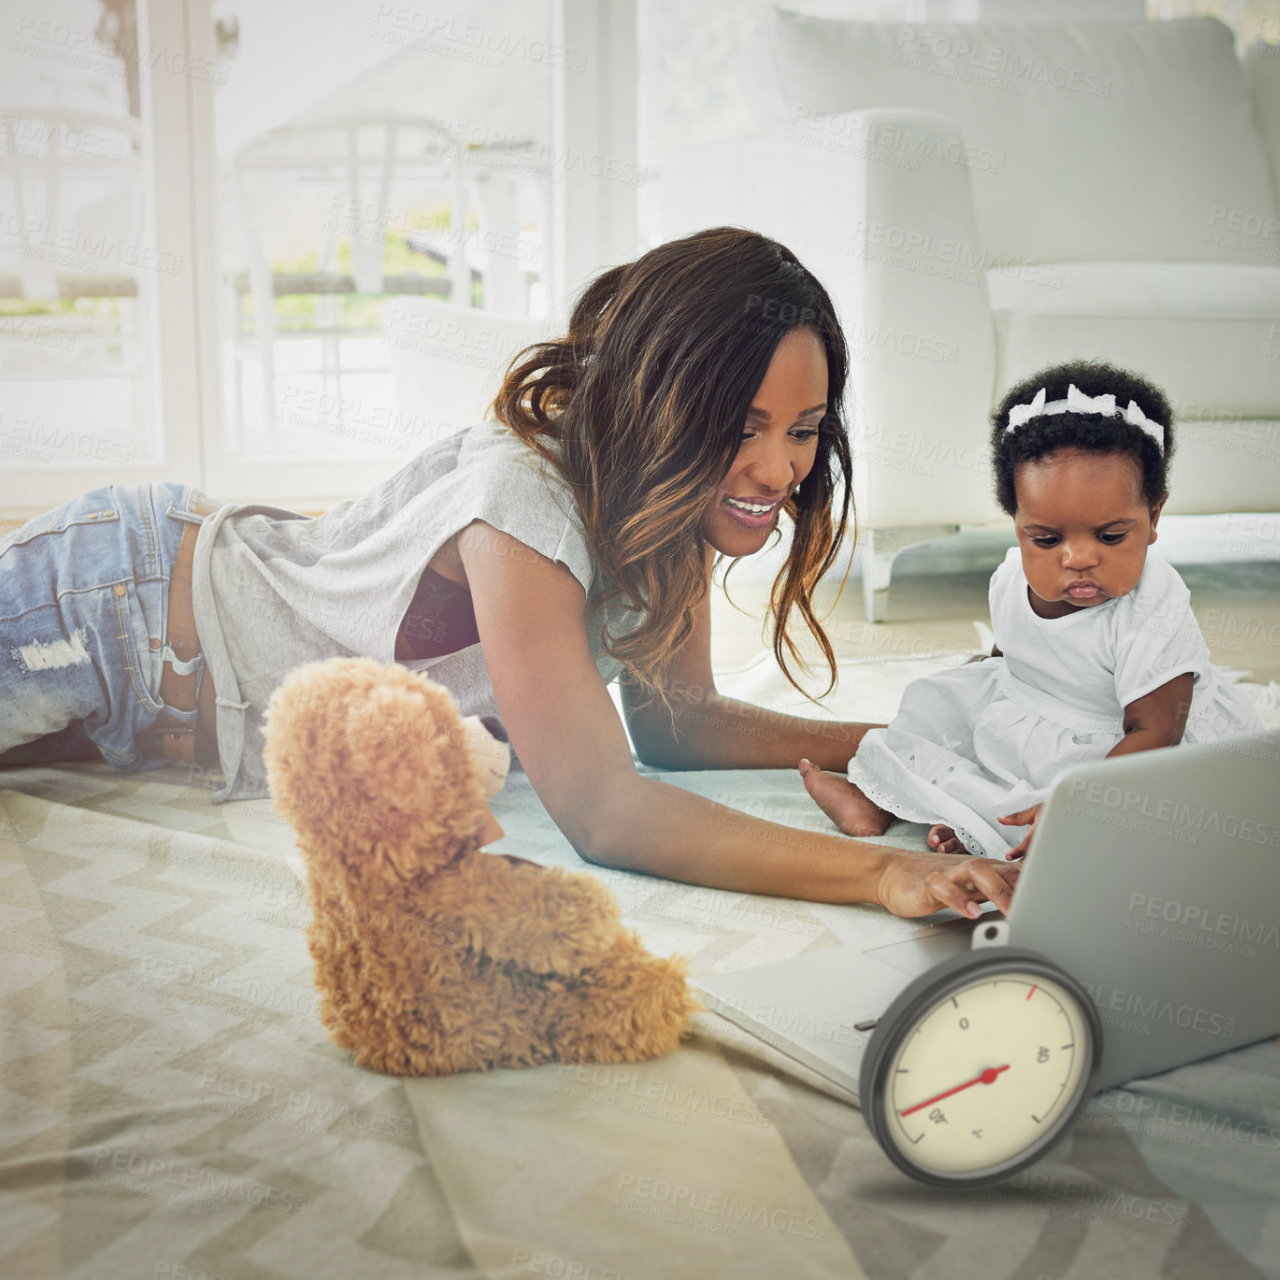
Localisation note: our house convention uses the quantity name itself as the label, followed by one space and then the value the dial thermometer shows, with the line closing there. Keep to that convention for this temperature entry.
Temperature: -30 °C
